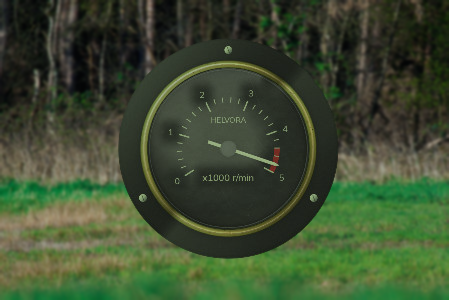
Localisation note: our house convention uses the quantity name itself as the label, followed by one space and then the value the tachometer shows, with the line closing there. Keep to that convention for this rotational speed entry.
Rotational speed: 4800 rpm
